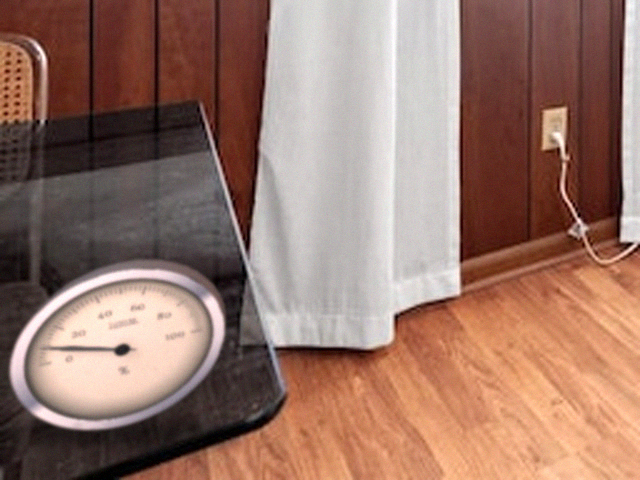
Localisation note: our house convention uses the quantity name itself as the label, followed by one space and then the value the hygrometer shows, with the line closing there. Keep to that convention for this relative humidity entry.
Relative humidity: 10 %
